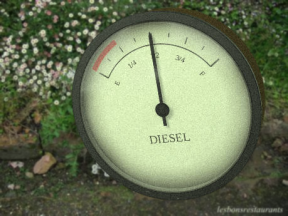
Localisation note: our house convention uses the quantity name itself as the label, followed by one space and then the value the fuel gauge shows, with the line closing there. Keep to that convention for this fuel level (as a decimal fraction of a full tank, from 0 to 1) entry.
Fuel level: 0.5
